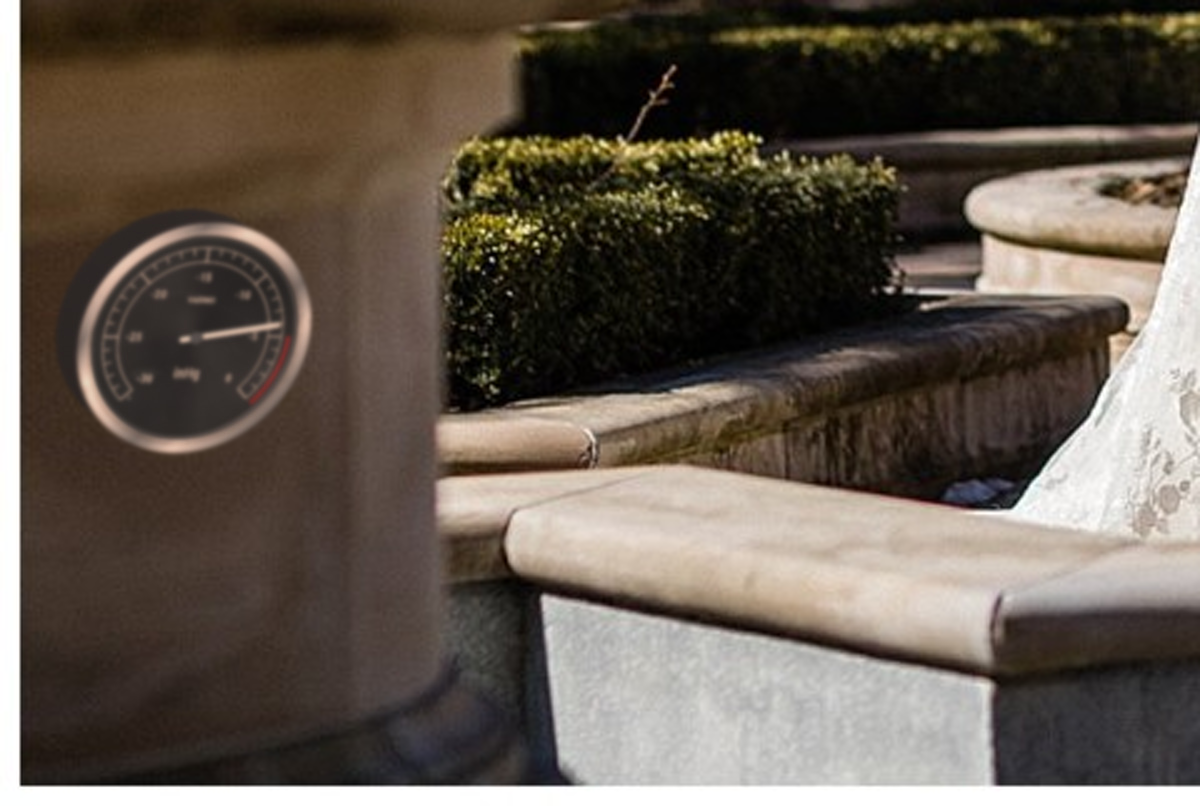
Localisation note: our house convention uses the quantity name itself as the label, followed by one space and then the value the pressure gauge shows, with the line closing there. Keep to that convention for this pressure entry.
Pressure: -6 inHg
